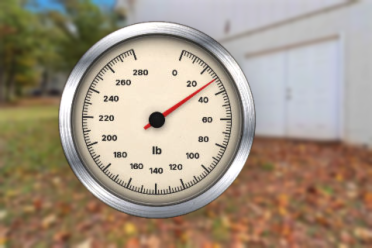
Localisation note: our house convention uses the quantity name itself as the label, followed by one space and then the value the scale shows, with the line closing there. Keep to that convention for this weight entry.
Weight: 30 lb
